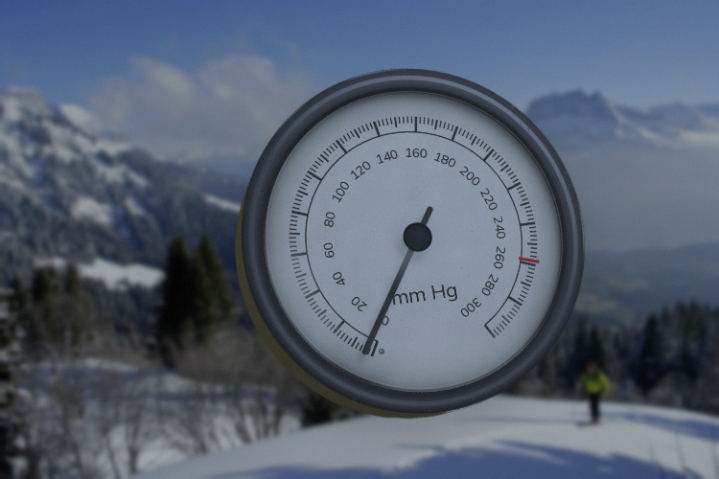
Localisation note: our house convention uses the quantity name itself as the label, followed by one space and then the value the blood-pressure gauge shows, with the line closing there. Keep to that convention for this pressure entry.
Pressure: 4 mmHg
